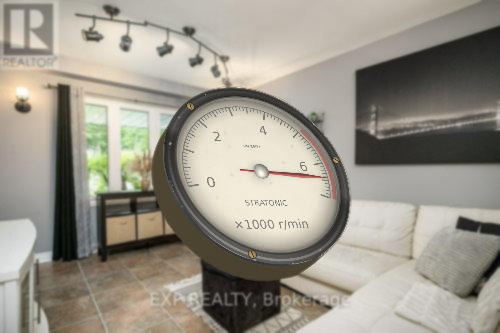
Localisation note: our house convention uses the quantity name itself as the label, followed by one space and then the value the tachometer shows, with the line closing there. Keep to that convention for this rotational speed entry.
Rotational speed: 6500 rpm
